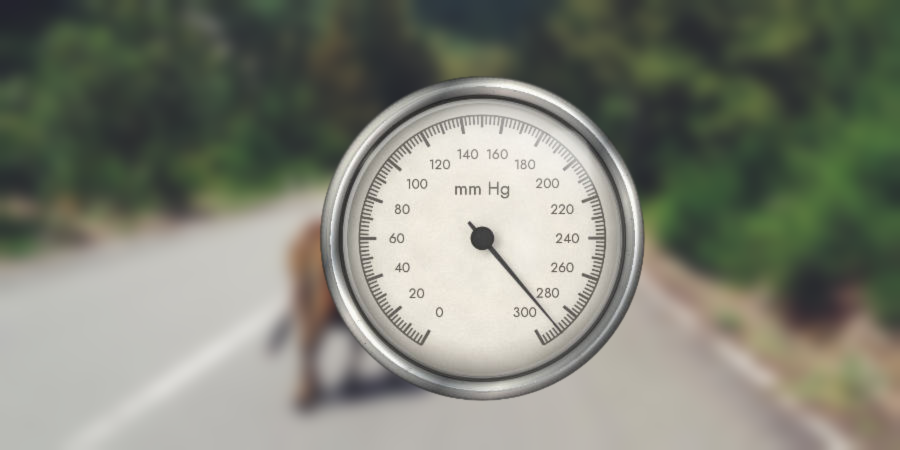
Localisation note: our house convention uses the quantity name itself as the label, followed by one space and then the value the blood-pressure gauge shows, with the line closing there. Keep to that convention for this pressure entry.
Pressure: 290 mmHg
